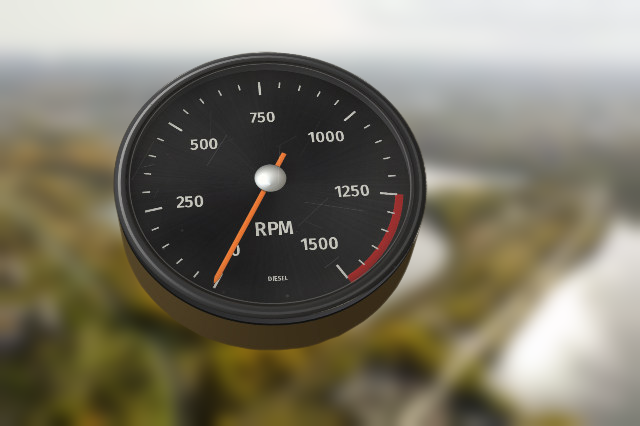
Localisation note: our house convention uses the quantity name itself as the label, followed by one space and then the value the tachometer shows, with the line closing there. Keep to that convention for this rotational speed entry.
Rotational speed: 0 rpm
